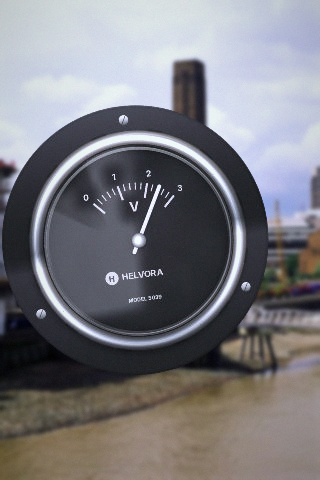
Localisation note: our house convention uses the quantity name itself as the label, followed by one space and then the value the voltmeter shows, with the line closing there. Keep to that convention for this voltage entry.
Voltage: 2.4 V
